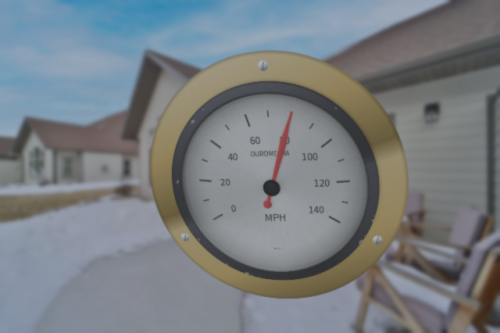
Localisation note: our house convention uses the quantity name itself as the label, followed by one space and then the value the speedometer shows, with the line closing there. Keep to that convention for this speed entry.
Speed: 80 mph
